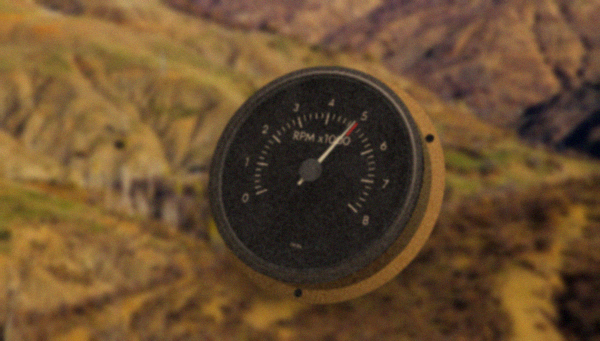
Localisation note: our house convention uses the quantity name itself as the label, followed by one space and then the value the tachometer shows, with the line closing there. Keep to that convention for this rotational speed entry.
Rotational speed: 5000 rpm
